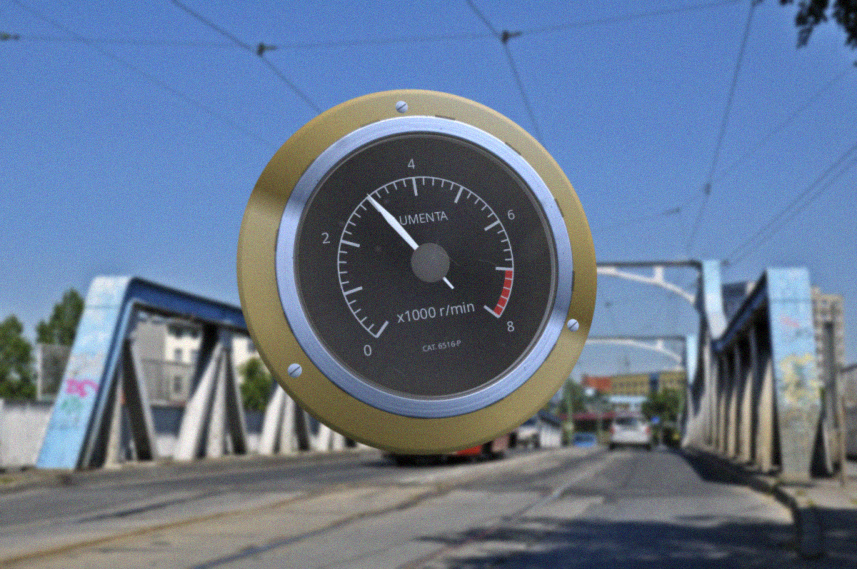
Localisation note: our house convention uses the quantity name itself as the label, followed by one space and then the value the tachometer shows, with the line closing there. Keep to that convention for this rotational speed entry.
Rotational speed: 3000 rpm
